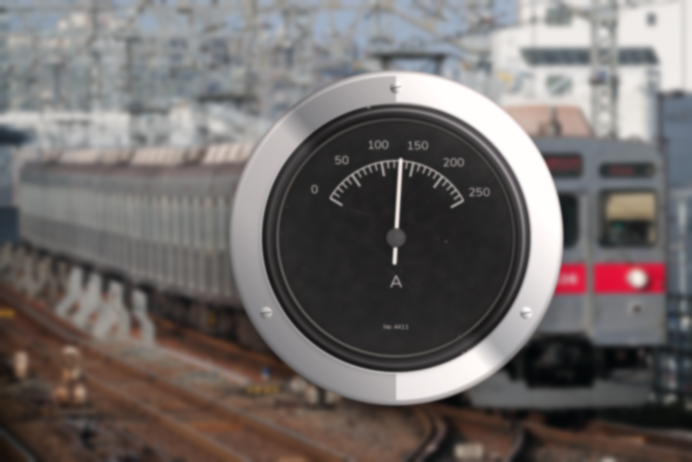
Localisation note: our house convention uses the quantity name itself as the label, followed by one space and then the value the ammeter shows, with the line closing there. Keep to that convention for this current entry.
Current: 130 A
